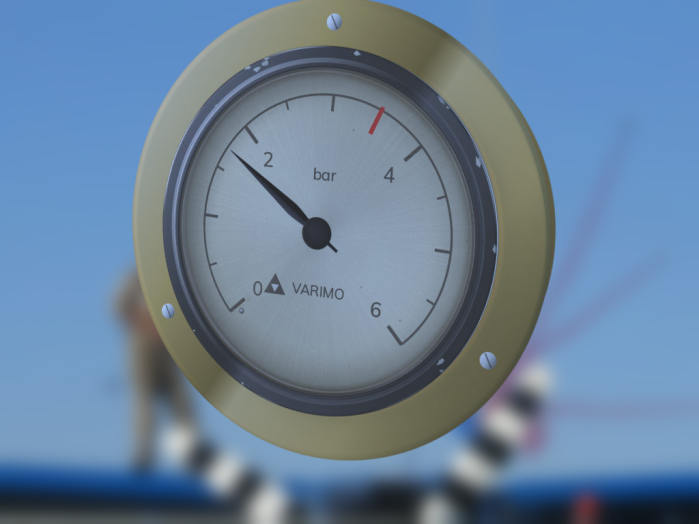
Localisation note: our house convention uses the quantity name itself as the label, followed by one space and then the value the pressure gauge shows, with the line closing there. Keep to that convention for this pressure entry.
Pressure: 1.75 bar
